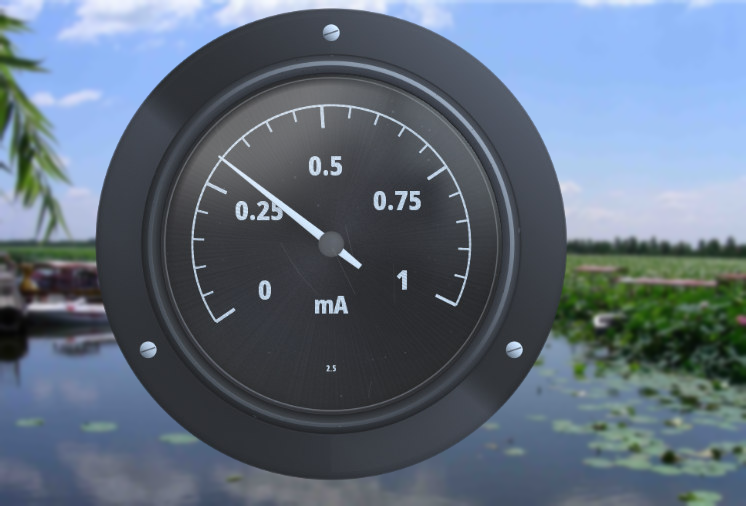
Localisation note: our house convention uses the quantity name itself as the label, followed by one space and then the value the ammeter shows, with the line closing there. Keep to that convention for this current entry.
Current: 0.3 mA
